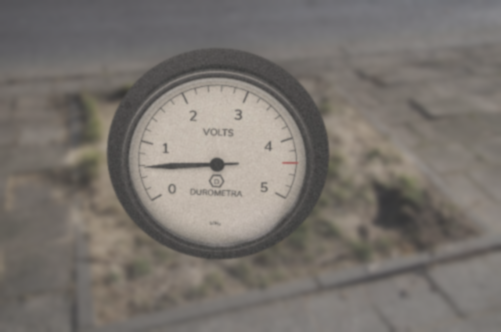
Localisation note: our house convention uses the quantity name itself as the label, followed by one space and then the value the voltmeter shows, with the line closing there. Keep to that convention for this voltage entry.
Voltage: 0.6 V
